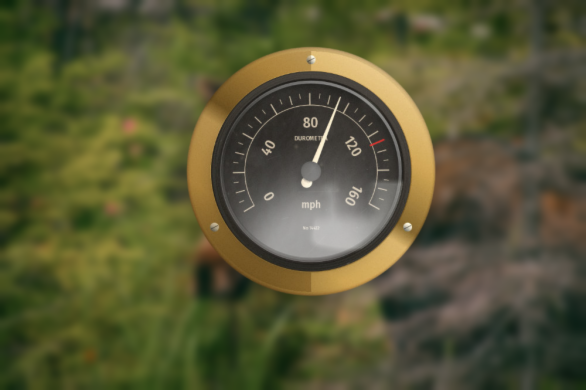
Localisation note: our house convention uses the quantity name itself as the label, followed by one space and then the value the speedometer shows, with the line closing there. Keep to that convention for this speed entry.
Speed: 95 mph
